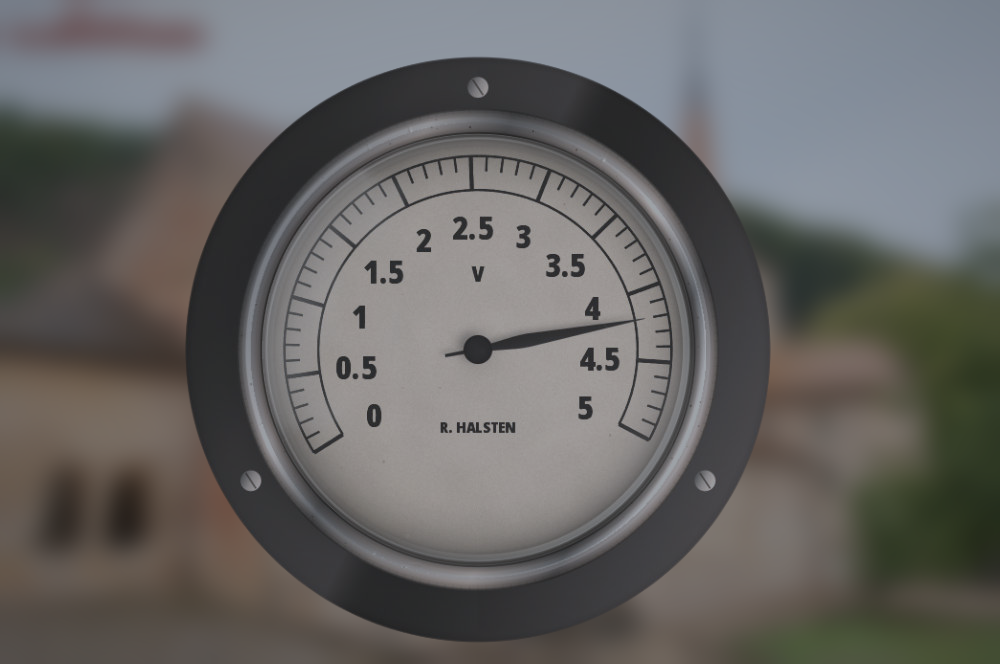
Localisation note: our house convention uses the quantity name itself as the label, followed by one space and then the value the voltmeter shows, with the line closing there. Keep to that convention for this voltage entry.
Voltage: 4.2 V
